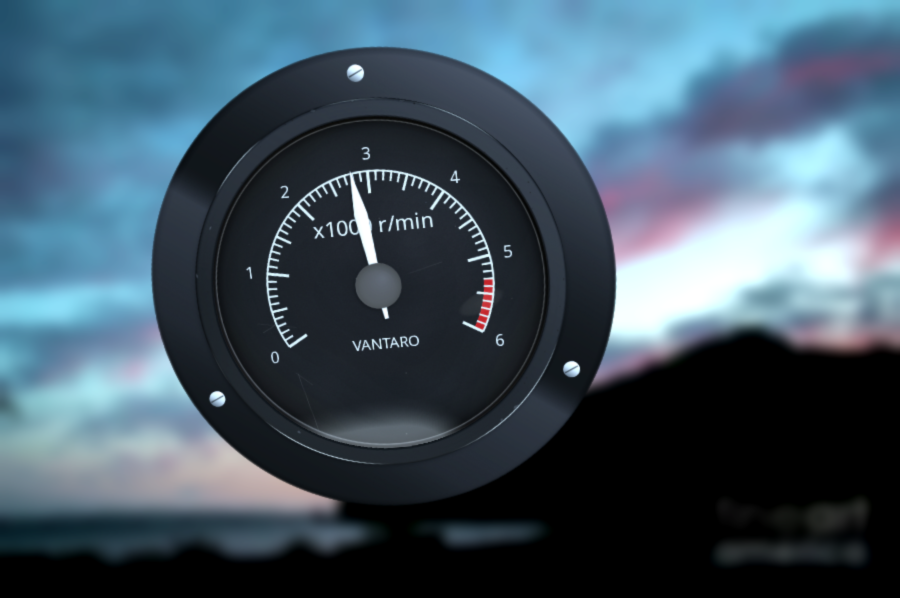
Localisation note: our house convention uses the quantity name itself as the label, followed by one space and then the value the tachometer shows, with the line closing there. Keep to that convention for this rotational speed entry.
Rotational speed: 2800 rpm
